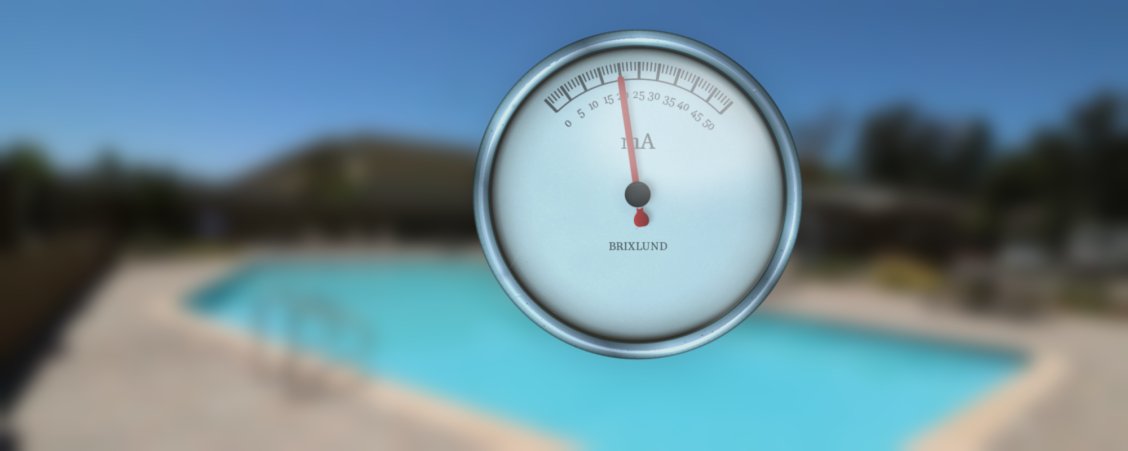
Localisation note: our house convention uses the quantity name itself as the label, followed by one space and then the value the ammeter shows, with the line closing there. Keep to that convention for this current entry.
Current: 20 mA
